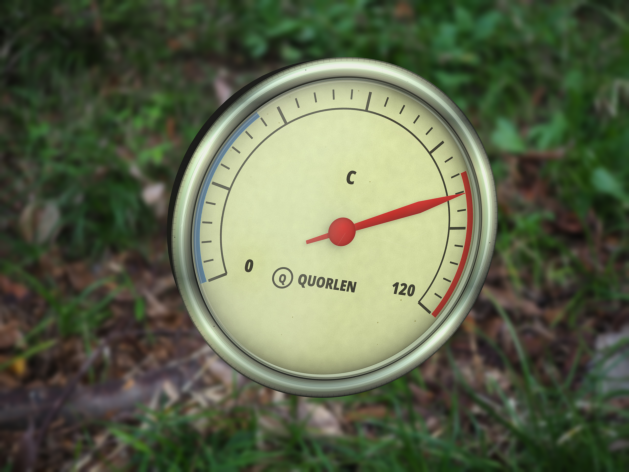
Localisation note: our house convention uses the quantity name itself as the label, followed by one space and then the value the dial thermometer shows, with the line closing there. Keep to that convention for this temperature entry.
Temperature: 92 °C
